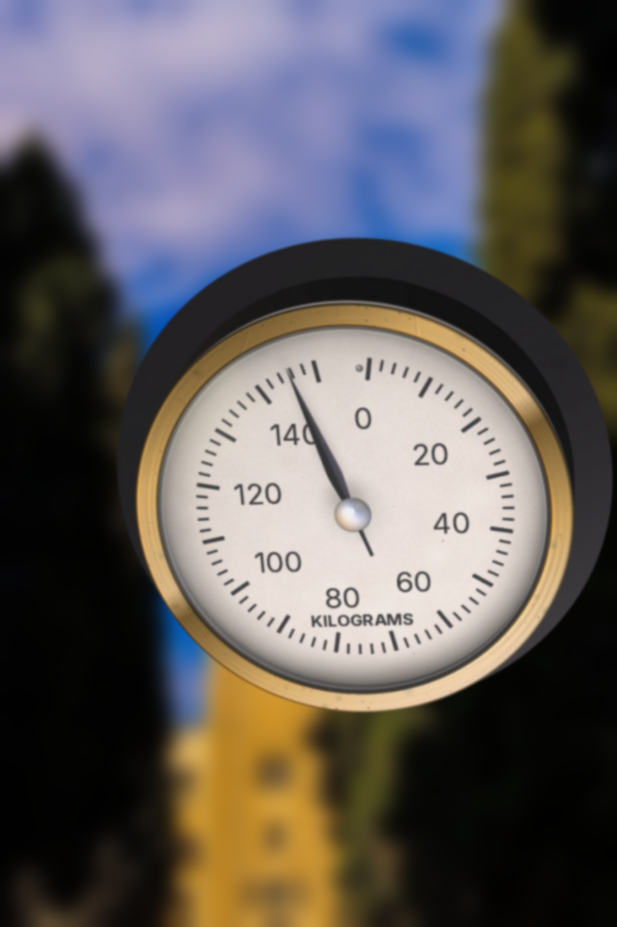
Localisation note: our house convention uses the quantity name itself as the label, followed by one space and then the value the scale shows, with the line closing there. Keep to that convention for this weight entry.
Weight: 146 kg
